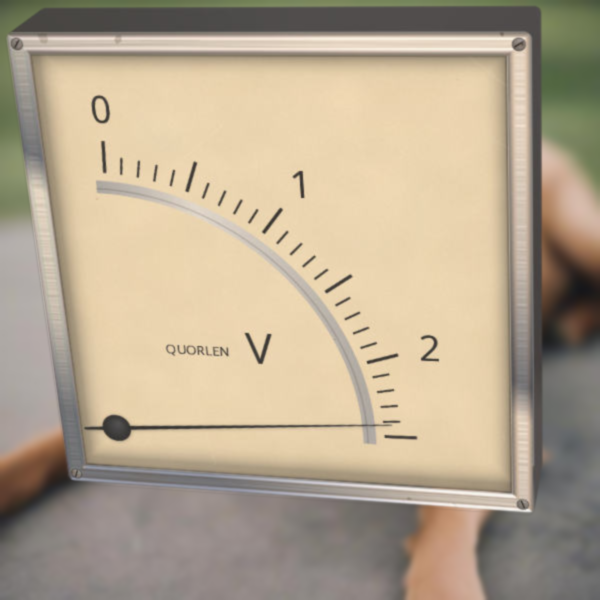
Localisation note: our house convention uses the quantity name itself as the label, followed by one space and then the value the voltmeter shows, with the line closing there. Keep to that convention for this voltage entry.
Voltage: 2.4 V
